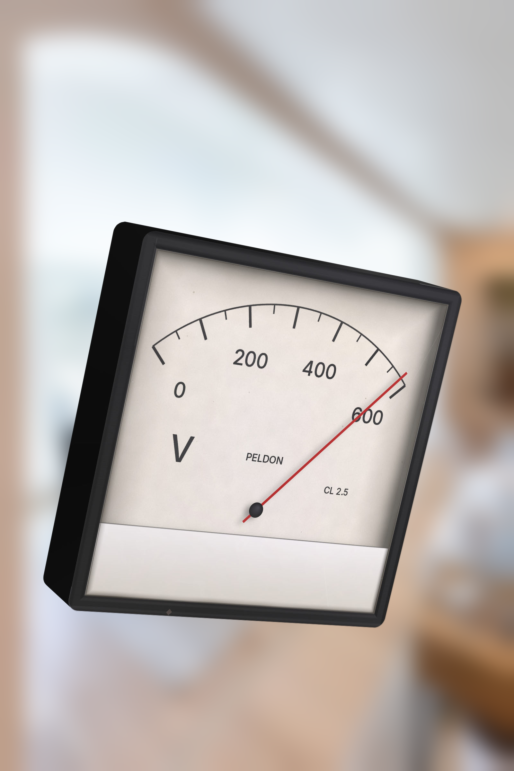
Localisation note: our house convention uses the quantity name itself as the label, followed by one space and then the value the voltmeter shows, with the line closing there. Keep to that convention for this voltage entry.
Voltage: 575 V
